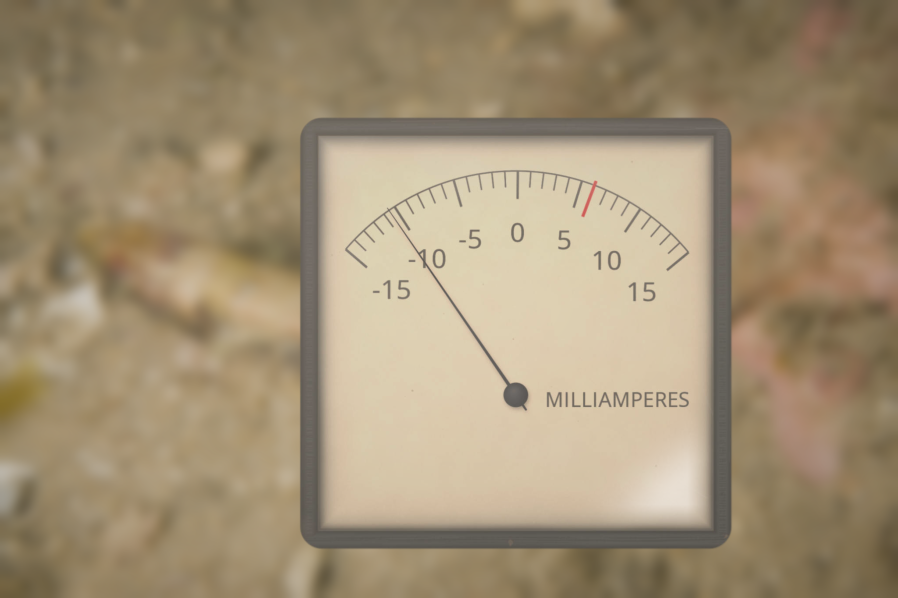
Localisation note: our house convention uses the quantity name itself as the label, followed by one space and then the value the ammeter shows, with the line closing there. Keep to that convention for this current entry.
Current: -10.5 mA
